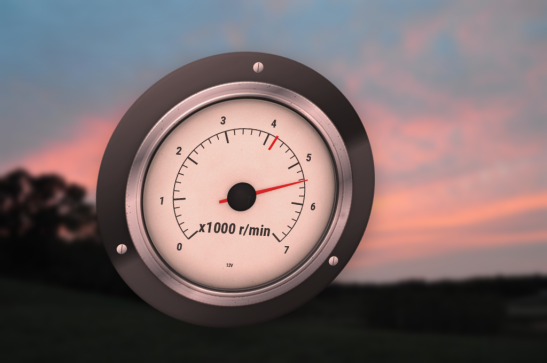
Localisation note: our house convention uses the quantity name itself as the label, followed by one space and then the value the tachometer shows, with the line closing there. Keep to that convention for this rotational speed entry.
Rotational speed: 5400 rpm
